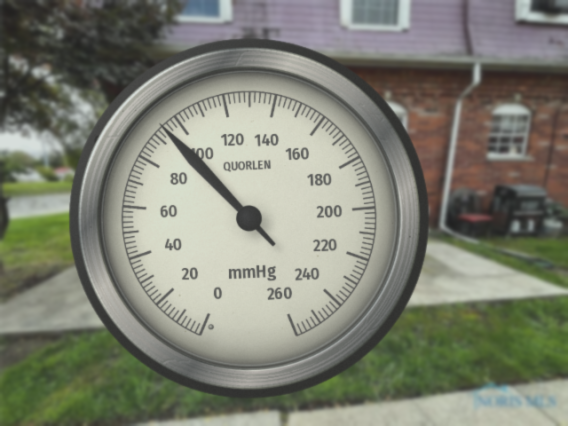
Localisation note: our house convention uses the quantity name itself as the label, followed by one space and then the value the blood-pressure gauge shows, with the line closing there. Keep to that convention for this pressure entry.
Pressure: 94 mmHg
